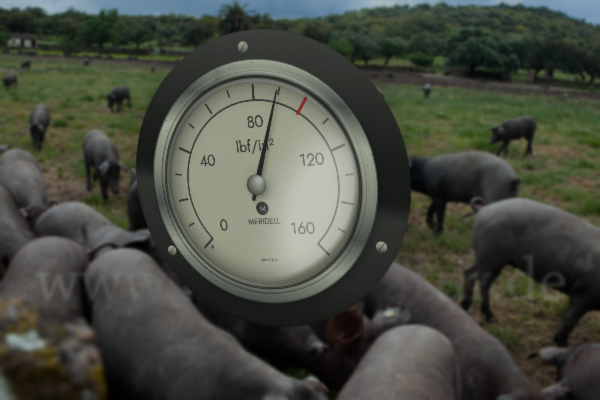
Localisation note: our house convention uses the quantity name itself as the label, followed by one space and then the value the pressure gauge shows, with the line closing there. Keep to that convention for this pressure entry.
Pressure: 90 psi
